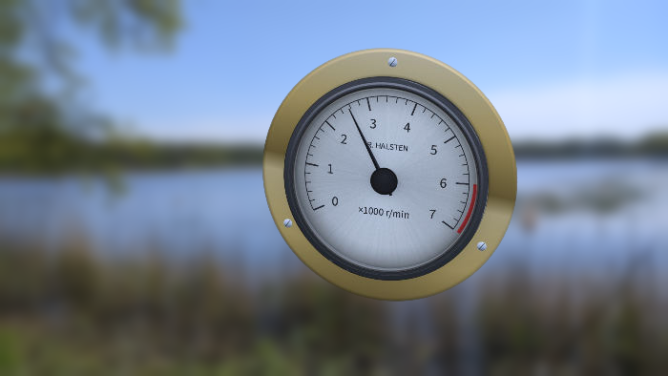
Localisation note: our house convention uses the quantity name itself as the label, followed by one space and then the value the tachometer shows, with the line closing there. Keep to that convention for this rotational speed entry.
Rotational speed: 2600 rpm
